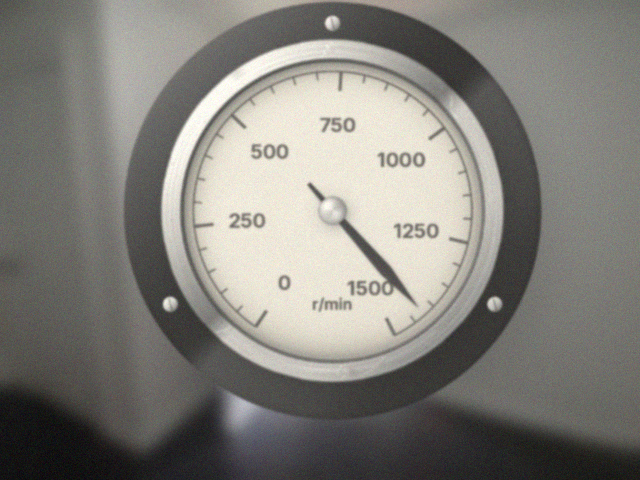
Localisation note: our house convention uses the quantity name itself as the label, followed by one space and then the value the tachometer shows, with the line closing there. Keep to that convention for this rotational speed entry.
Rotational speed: 1425 rpm
